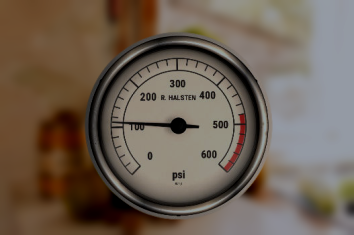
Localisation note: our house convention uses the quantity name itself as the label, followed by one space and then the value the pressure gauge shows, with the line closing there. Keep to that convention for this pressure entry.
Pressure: 110 psi
